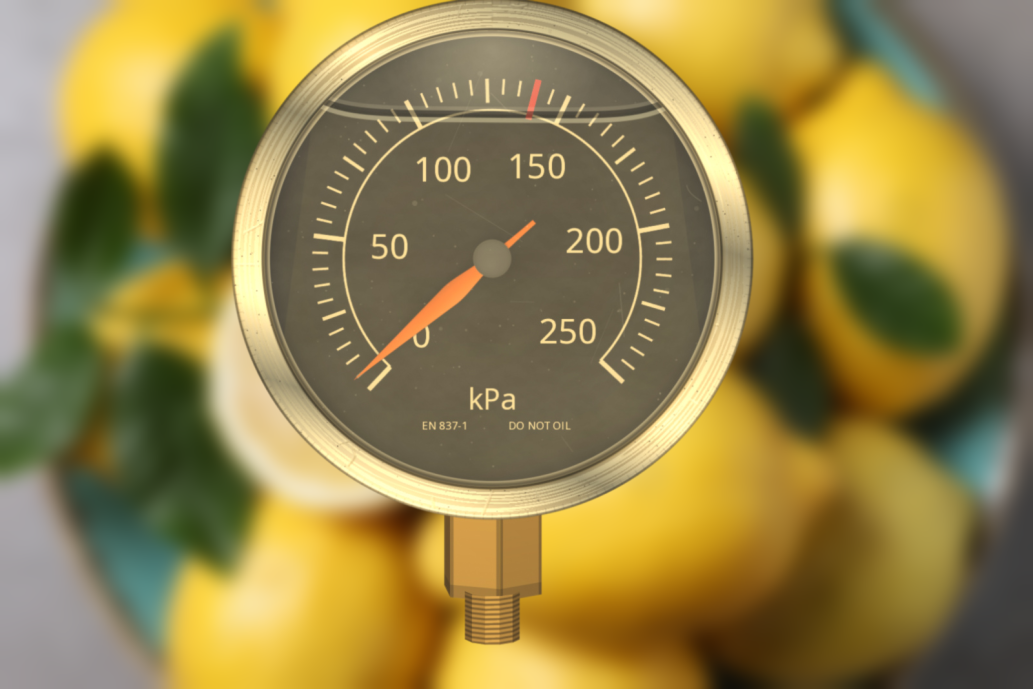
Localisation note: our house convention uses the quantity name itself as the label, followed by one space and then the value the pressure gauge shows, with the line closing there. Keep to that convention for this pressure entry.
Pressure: 5 kPa
